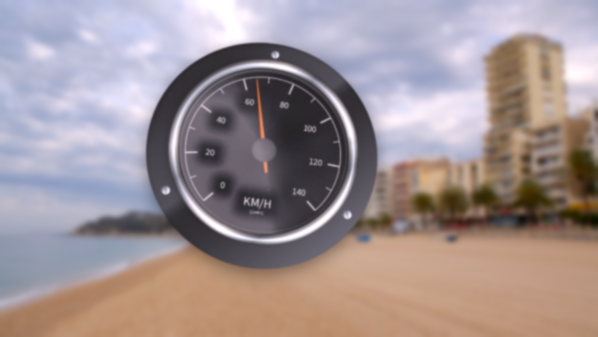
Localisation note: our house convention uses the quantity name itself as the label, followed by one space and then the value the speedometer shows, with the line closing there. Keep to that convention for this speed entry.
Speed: 65 km/h
